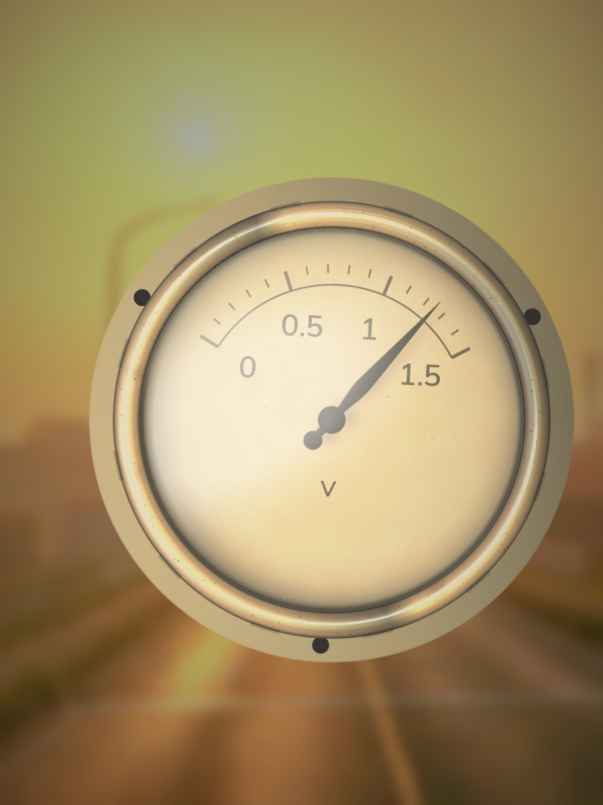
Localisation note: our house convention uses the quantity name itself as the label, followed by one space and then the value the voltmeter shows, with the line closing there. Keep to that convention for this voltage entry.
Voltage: 1.25 V
